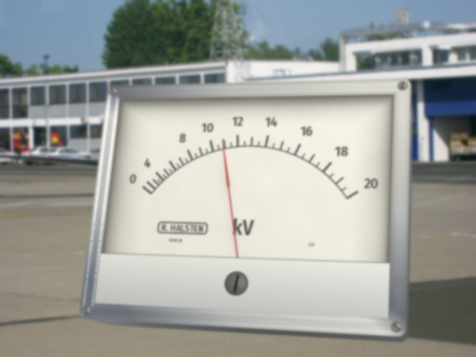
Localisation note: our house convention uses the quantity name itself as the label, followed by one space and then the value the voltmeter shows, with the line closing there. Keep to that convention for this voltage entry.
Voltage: 11 kV
